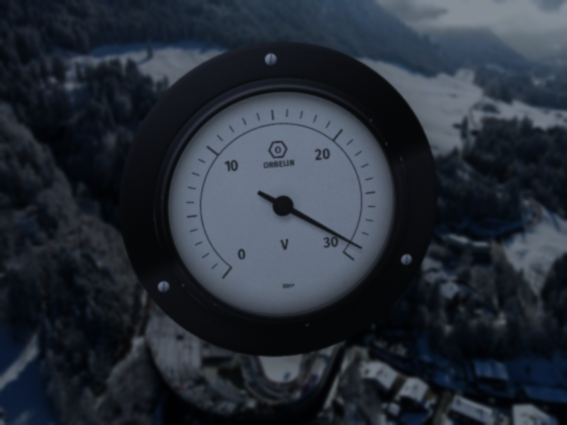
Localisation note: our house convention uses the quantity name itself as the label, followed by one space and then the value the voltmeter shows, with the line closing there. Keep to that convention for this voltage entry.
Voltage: 29 V
